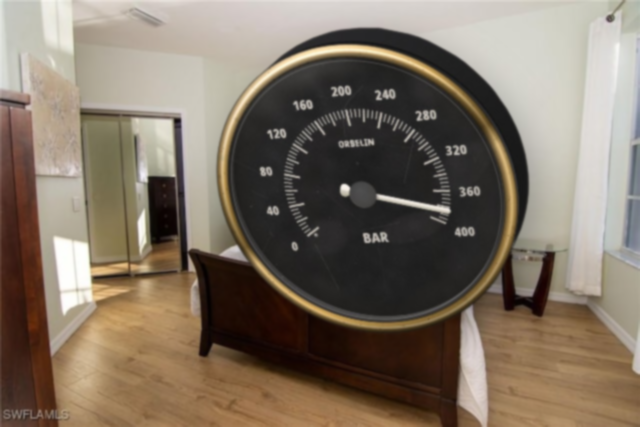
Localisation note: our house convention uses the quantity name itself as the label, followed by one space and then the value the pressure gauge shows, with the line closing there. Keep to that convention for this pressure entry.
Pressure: 380 bar
